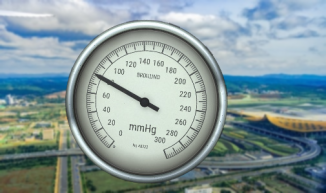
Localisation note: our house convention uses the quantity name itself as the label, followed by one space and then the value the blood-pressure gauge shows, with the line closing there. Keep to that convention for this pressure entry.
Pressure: 80 mmHg
